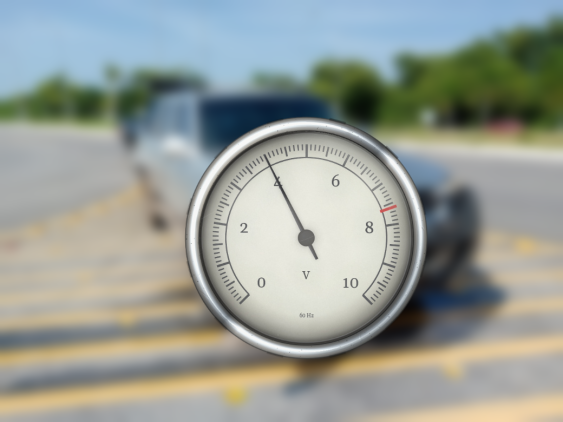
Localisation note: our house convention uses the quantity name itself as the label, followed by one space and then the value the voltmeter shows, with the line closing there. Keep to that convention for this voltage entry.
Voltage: 4 V
